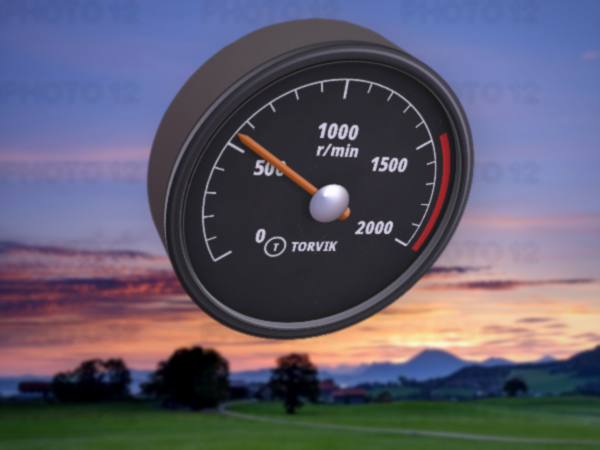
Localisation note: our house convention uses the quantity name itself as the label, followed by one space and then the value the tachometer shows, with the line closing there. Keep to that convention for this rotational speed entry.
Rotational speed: 550 rpm
